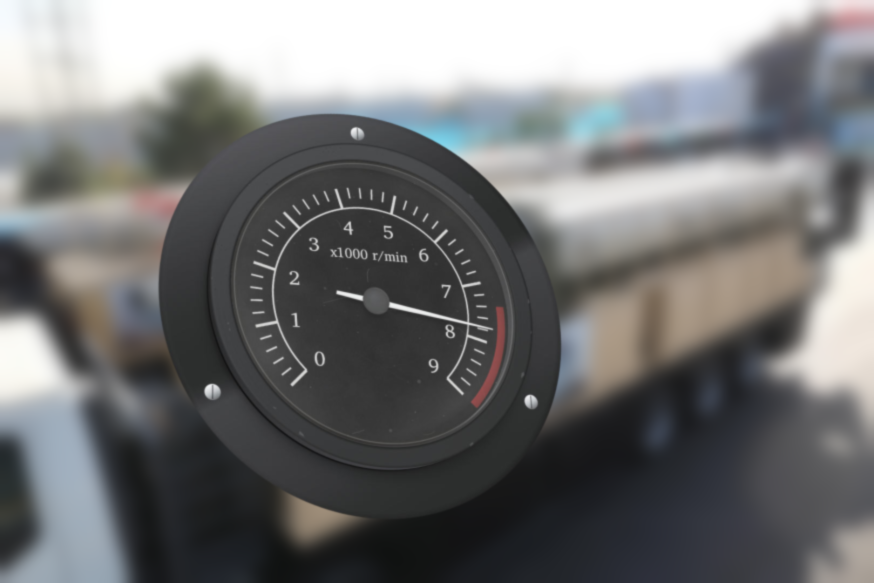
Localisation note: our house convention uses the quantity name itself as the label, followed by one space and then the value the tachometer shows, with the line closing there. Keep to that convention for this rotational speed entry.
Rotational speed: 7800 rpm
